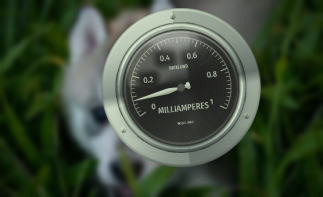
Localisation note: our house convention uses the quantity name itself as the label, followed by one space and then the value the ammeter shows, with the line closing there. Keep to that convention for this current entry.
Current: 0.08 mA
